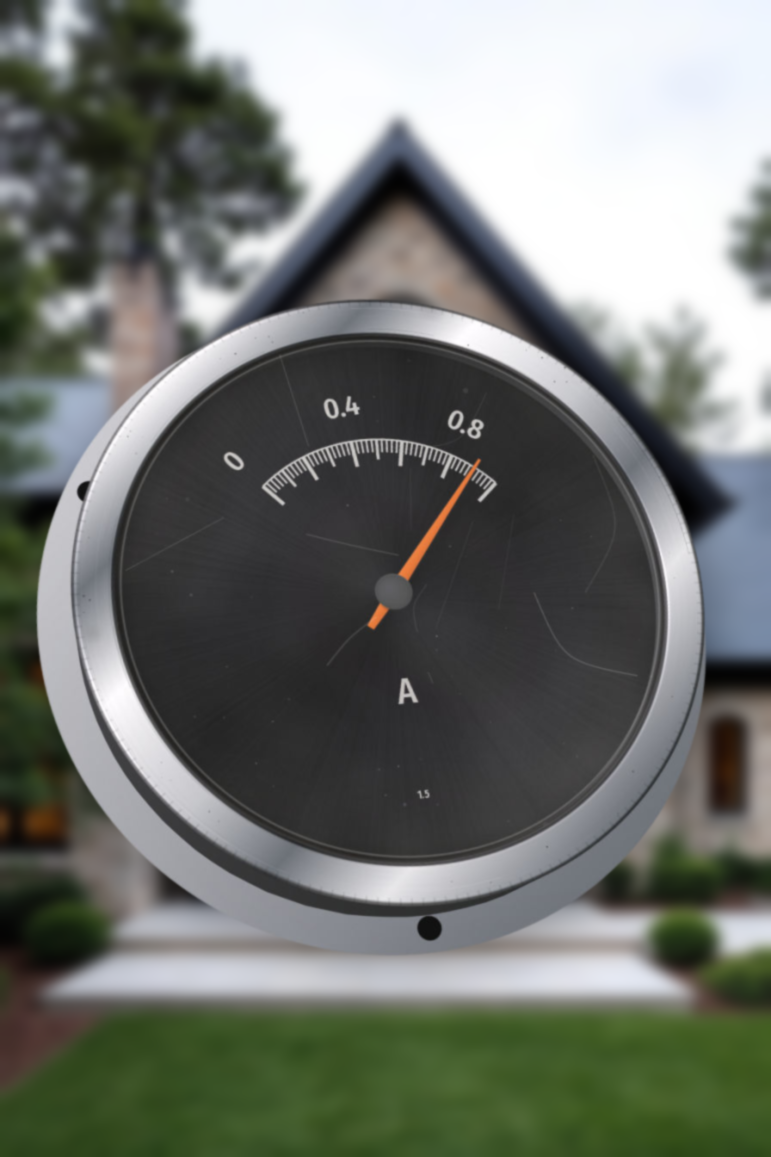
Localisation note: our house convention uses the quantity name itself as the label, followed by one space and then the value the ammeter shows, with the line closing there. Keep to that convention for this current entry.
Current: 0.9 A
